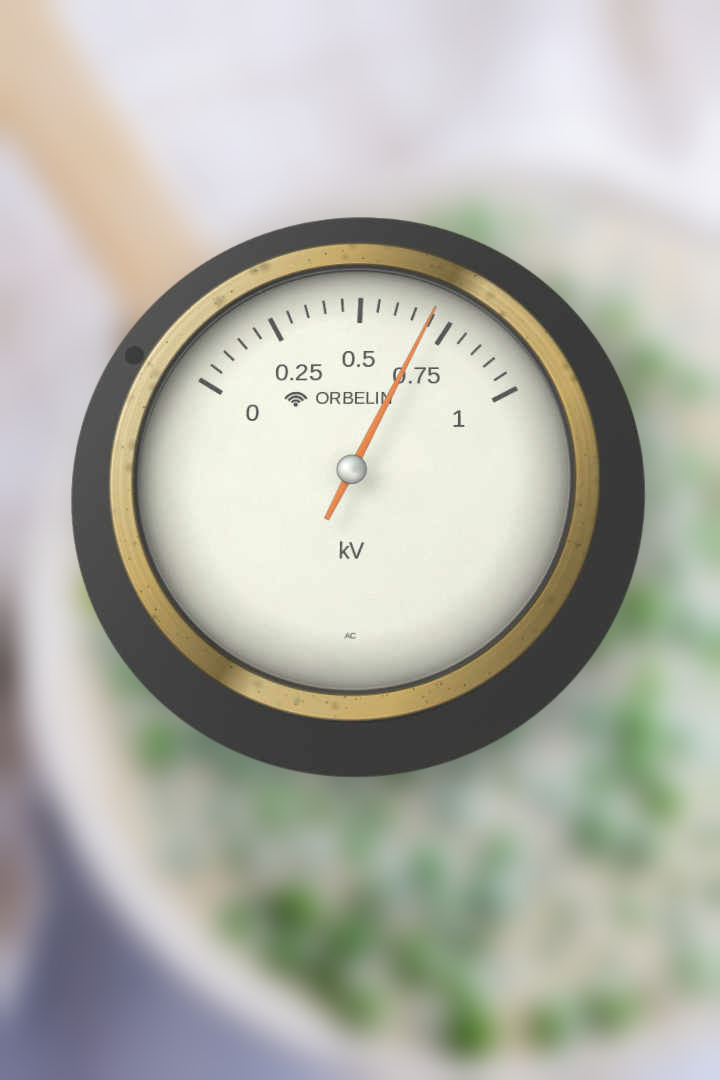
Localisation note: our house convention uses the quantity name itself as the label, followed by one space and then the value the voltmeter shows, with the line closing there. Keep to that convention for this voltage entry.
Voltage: 0.7 kV
